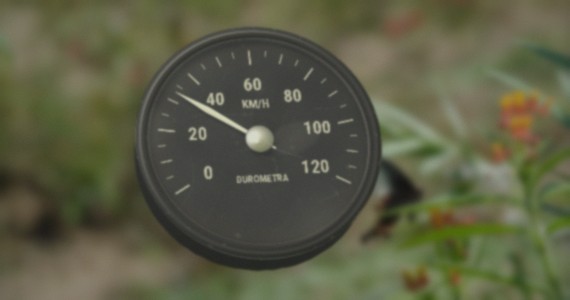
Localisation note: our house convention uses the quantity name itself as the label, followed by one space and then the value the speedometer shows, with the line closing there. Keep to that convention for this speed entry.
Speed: 32.5 km/h
